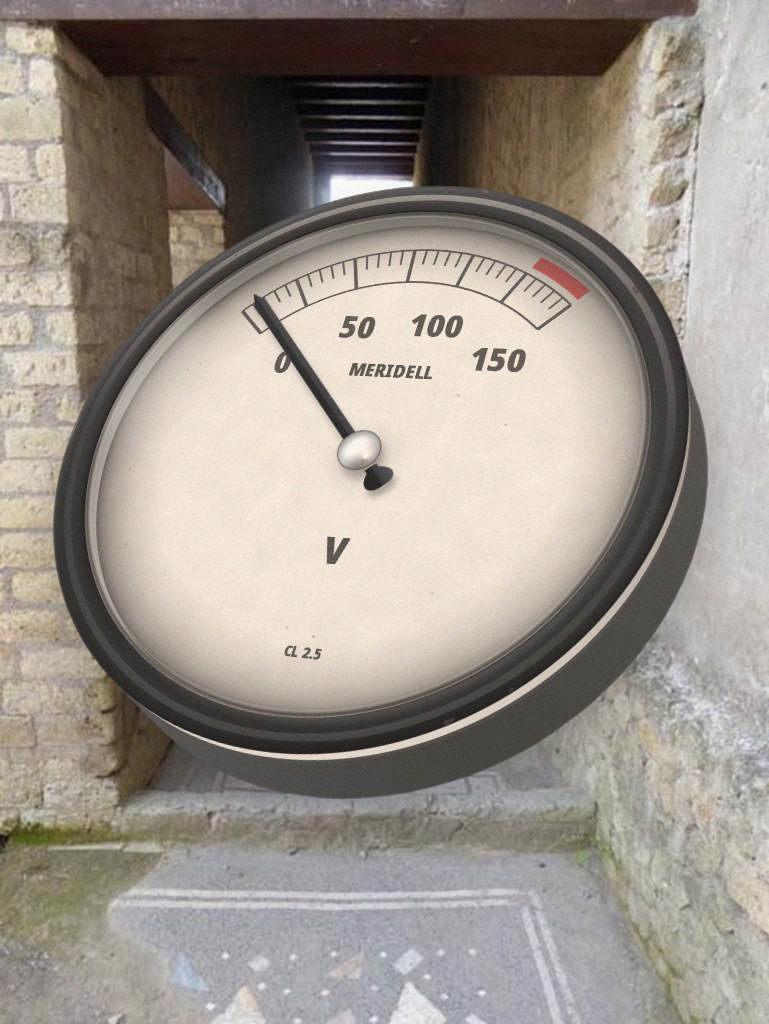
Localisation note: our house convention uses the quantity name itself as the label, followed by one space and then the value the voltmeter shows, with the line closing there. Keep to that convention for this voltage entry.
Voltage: 7.5 V
